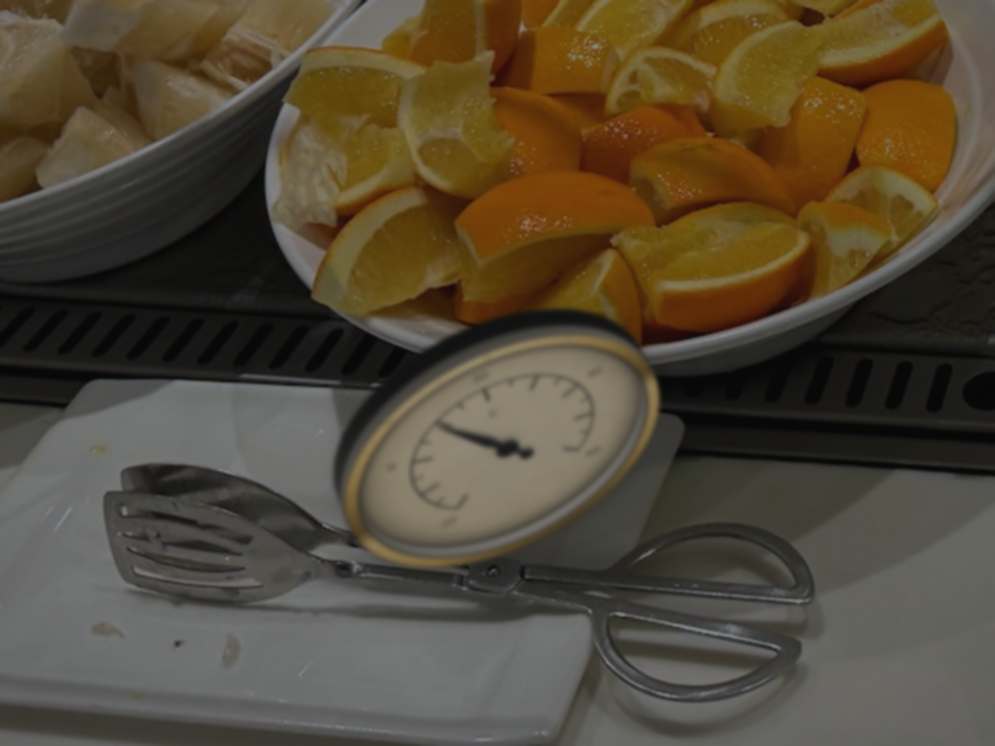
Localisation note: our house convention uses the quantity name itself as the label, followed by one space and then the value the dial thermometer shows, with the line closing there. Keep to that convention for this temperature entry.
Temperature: 10 °C
